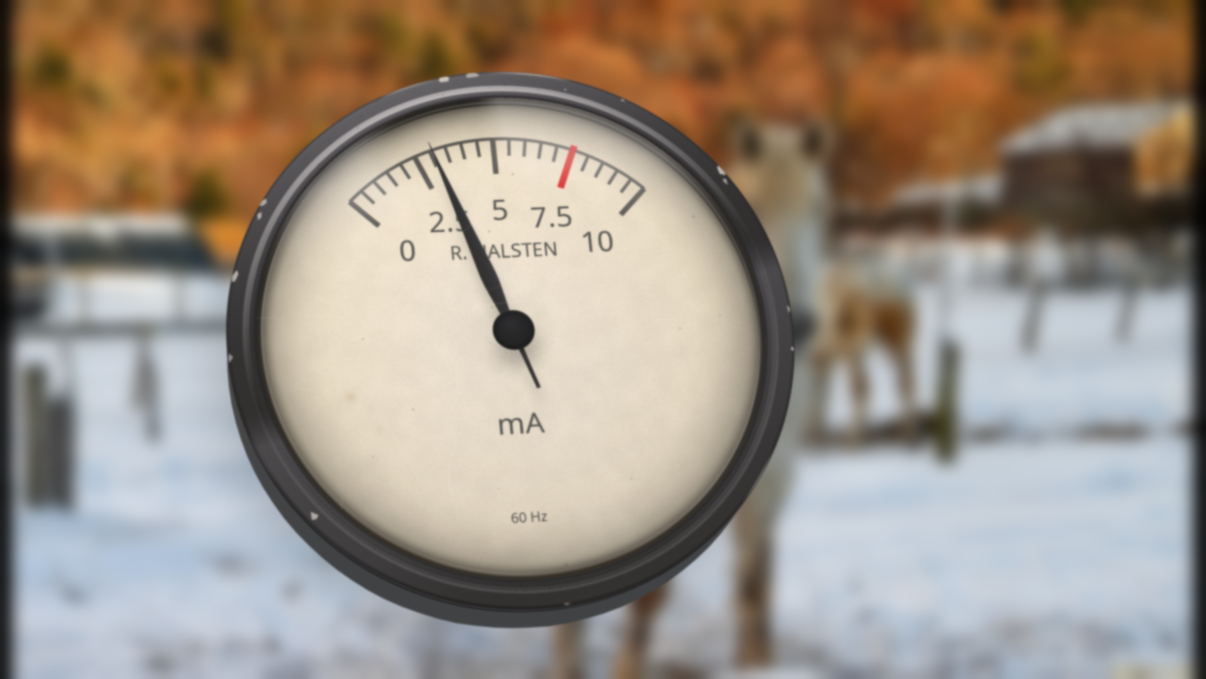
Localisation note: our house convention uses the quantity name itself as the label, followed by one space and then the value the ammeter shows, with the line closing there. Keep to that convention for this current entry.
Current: 3 mA
